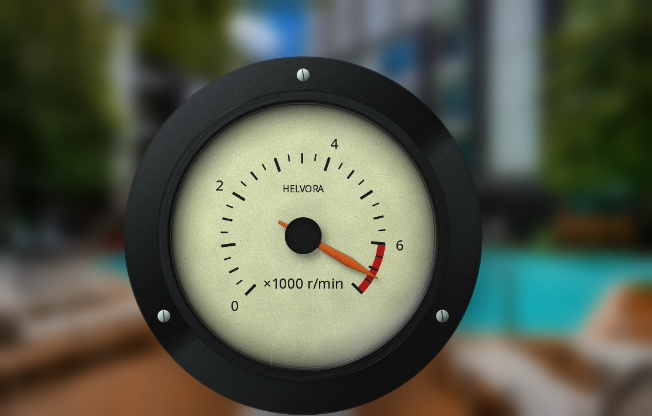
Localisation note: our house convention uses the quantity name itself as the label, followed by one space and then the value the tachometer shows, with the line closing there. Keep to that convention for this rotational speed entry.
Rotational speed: 6625 rpm
